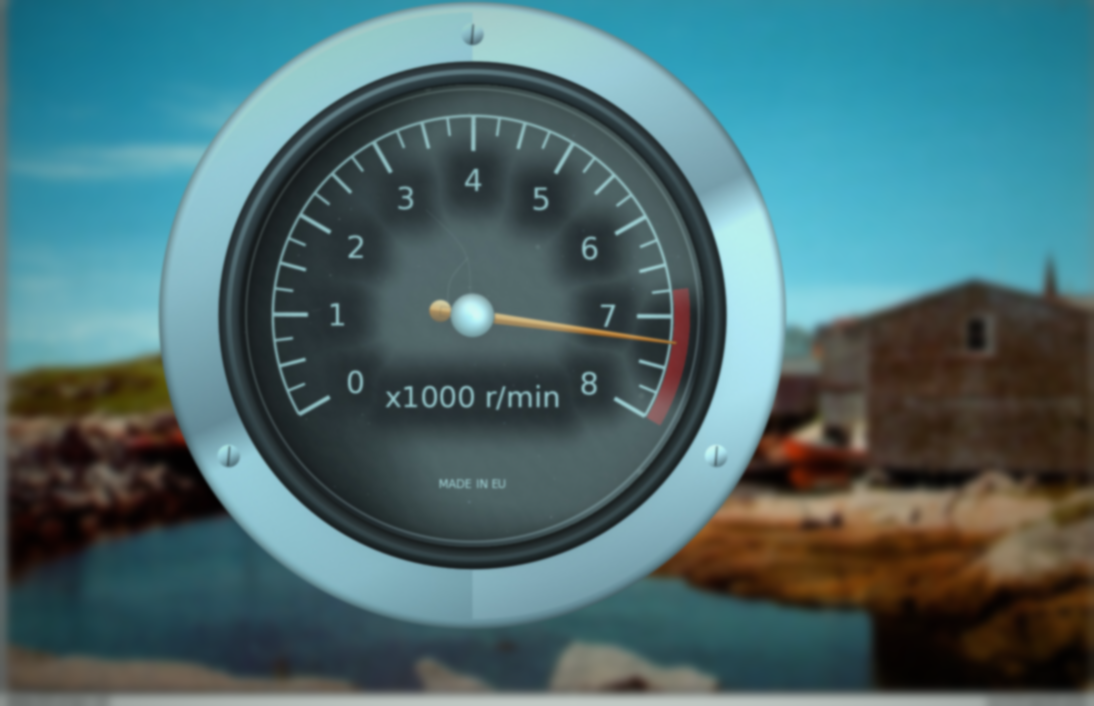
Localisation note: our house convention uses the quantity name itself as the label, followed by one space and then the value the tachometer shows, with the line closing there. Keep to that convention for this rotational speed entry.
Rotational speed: 7250 rpm
